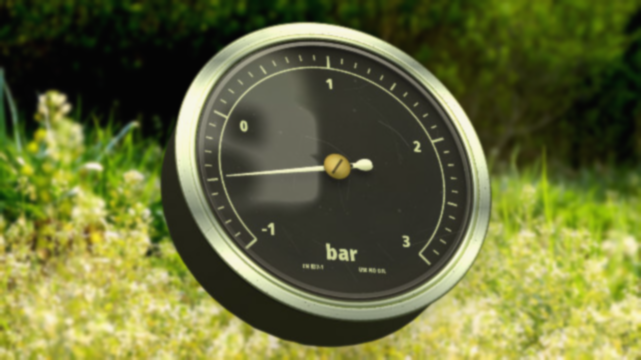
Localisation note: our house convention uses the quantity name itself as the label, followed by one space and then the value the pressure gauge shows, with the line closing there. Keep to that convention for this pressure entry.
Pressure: -0.5 bar
